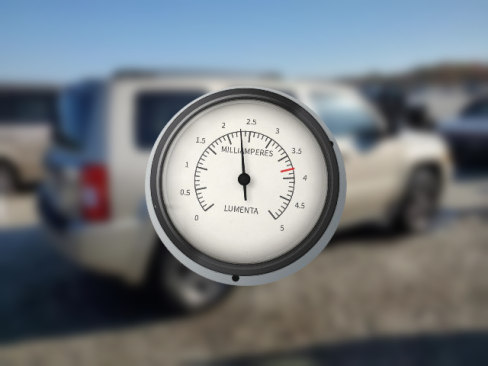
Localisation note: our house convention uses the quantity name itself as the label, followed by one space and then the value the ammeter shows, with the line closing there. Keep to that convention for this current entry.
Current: 2.3 mA
